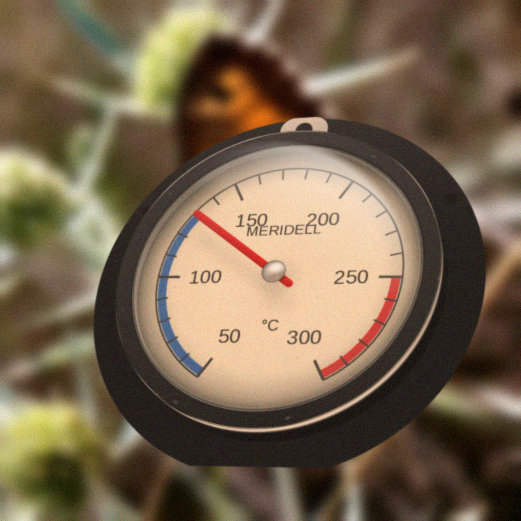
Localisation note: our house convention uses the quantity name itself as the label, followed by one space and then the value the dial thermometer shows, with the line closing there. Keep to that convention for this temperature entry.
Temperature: 130 °C
